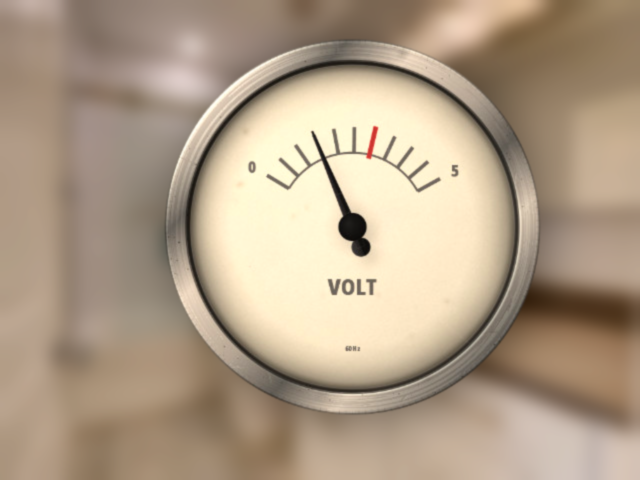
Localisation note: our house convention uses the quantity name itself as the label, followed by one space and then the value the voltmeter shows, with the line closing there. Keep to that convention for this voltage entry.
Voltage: 1.5 V
